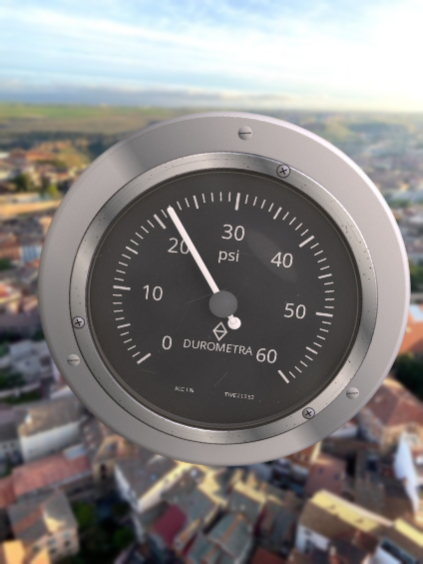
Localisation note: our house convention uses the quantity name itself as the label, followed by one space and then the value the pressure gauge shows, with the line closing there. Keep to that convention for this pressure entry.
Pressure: 22 psi
